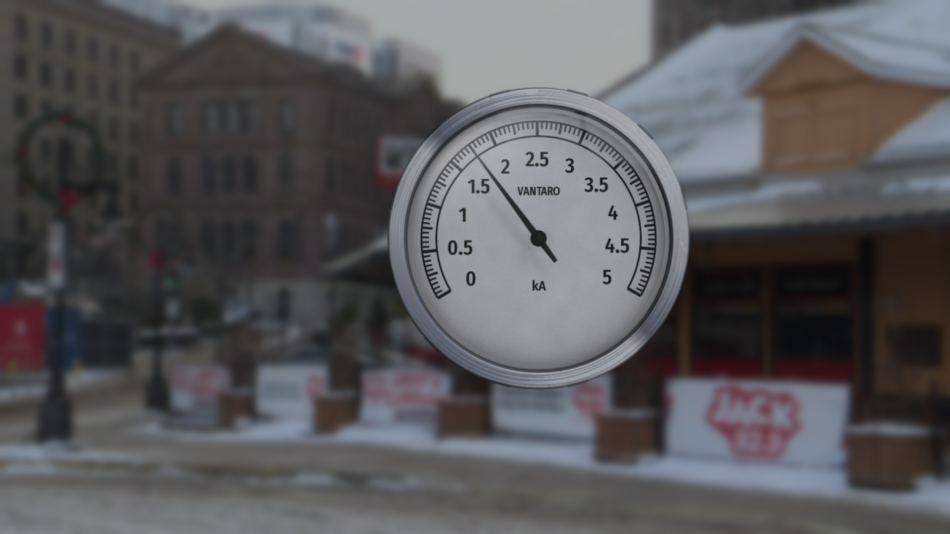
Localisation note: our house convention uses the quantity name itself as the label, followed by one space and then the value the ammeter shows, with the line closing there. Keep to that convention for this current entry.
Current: 1.75 kA
